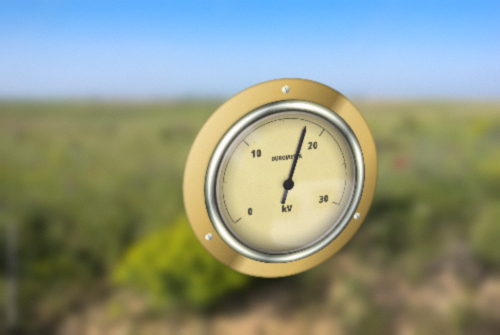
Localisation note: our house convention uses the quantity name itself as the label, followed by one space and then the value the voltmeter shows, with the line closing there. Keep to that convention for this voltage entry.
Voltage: 17.5 kV
